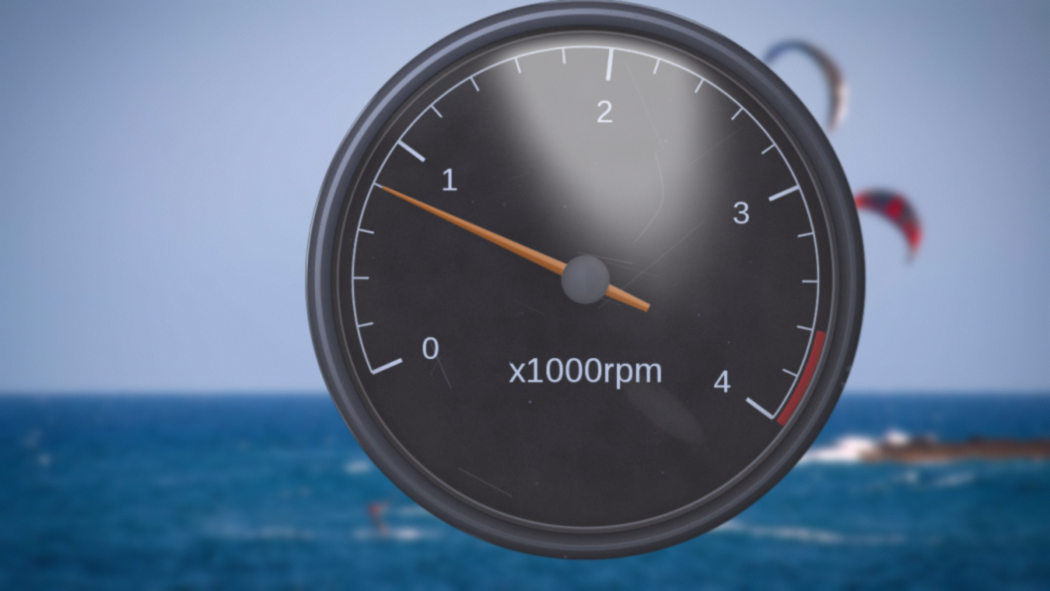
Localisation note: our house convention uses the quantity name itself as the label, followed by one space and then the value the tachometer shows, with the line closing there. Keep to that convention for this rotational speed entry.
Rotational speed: 800 rpm
